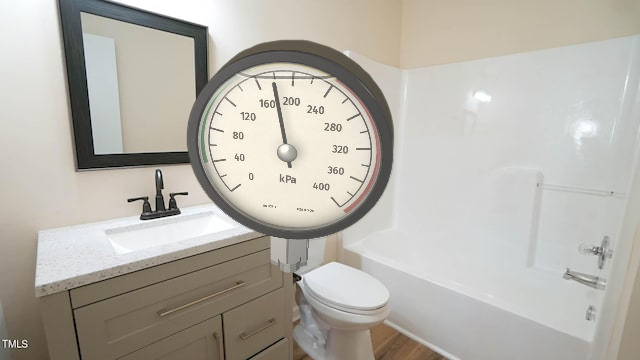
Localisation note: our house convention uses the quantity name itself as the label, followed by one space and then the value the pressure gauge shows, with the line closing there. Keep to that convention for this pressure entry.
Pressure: 180 kPa
